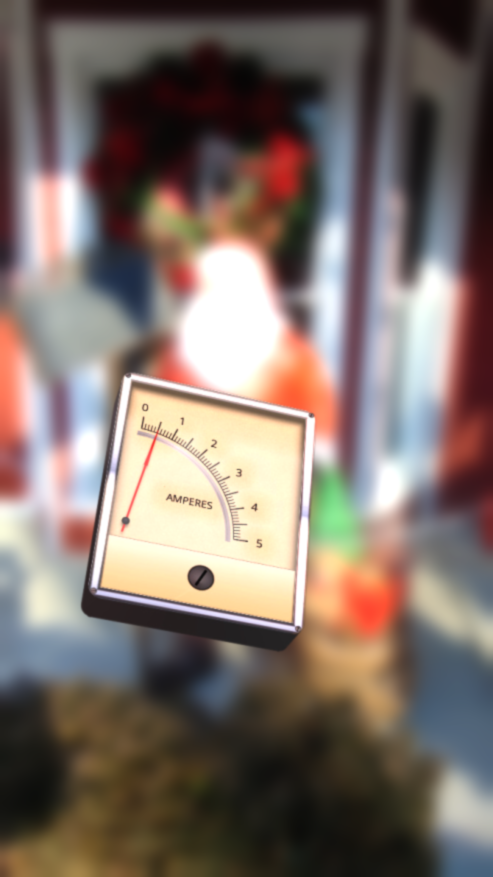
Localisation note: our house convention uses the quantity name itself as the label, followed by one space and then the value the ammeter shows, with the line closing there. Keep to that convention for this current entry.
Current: 0.5 A
